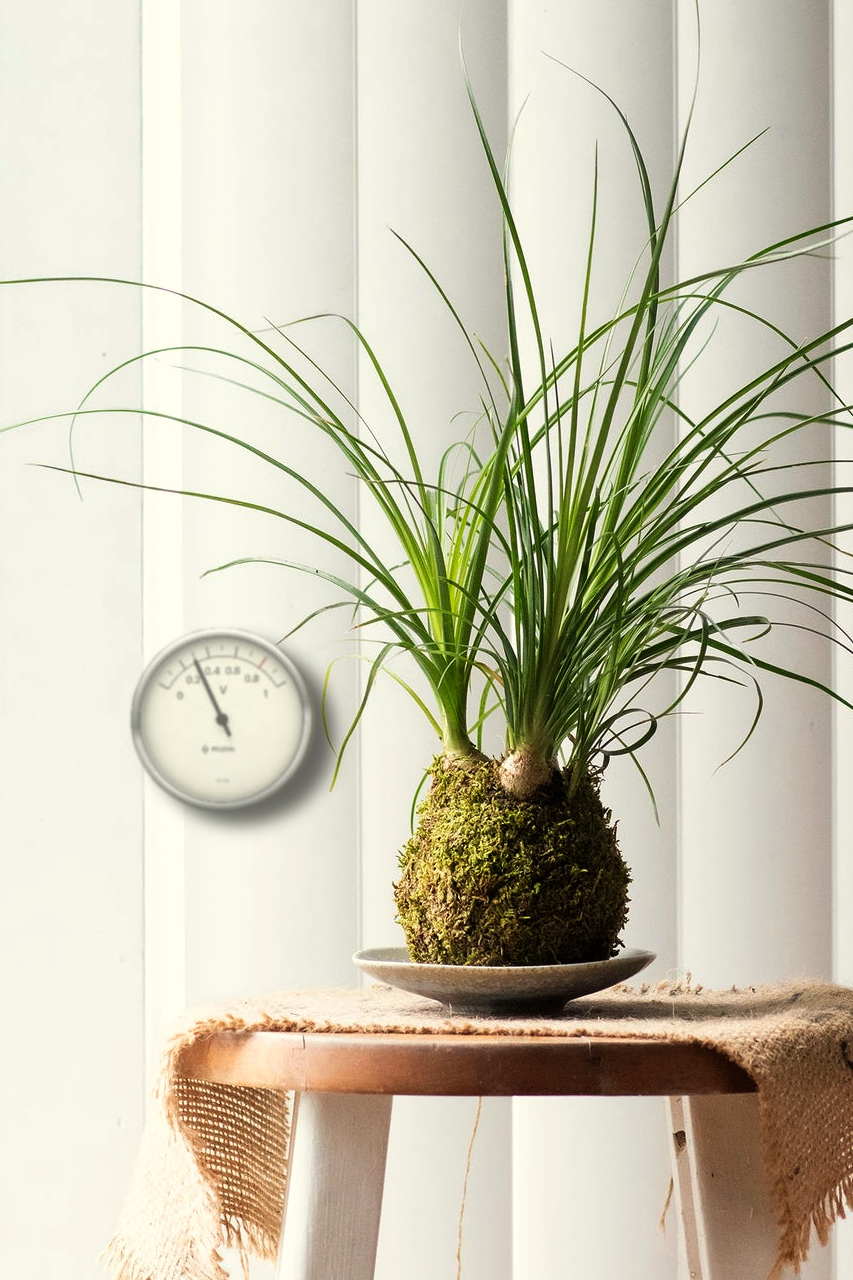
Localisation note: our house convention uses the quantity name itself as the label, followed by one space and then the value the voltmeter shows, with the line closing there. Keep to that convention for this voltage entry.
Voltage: 0.3 V
